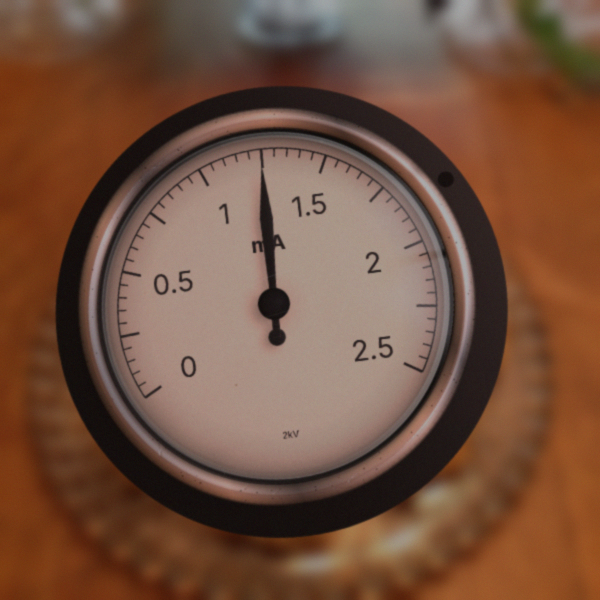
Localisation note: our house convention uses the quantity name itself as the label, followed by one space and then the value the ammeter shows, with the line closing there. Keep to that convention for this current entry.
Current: 1.25 mA
